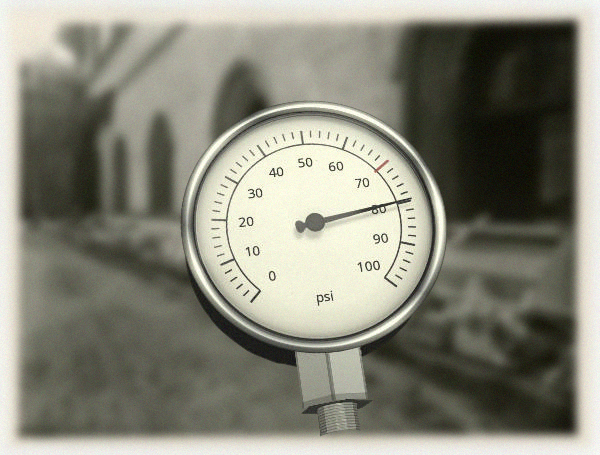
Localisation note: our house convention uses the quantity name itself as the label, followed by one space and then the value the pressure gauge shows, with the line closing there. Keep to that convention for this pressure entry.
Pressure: 80 psi
